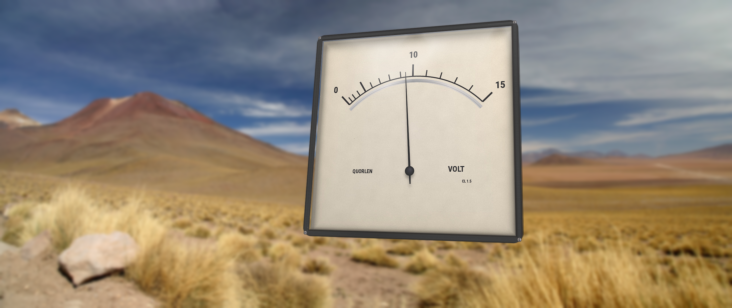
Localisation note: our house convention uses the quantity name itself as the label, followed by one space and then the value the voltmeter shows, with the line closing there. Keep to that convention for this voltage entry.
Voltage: 9.5 V
